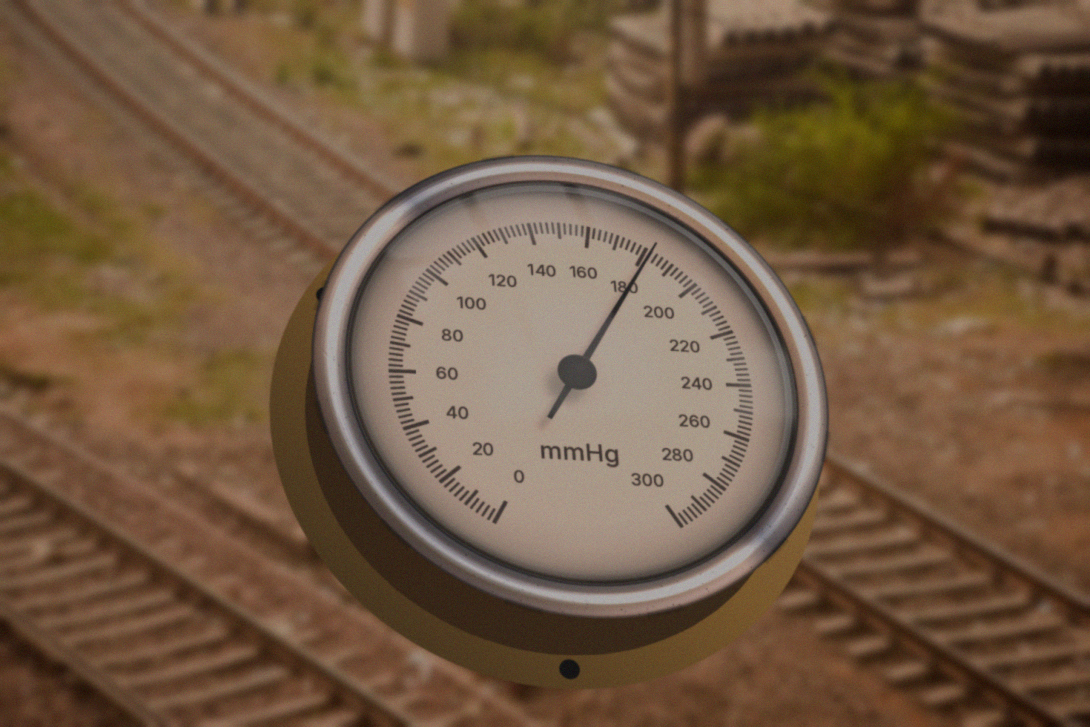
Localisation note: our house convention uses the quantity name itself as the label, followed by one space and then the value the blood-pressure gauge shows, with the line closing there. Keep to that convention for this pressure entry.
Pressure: 182 mmHg
